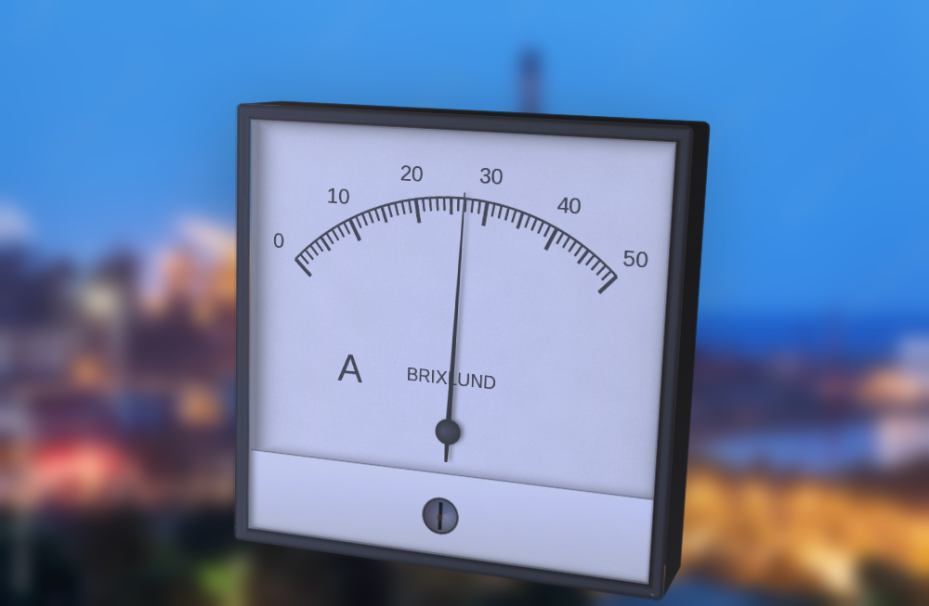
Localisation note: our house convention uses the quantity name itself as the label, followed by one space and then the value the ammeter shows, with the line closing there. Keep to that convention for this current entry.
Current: 27 A
